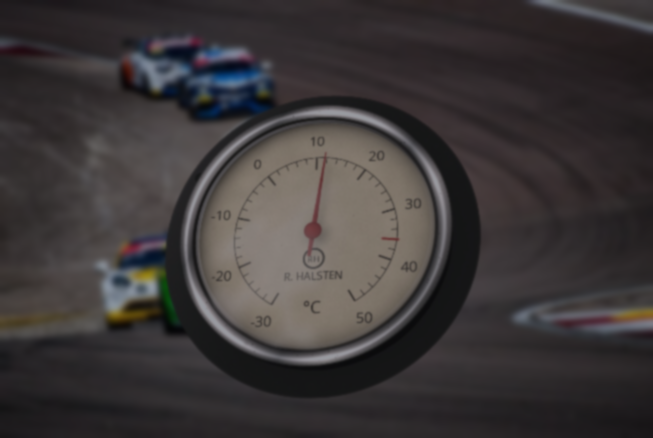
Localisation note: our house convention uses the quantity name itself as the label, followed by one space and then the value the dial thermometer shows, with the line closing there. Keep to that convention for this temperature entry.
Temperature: 12 °C
